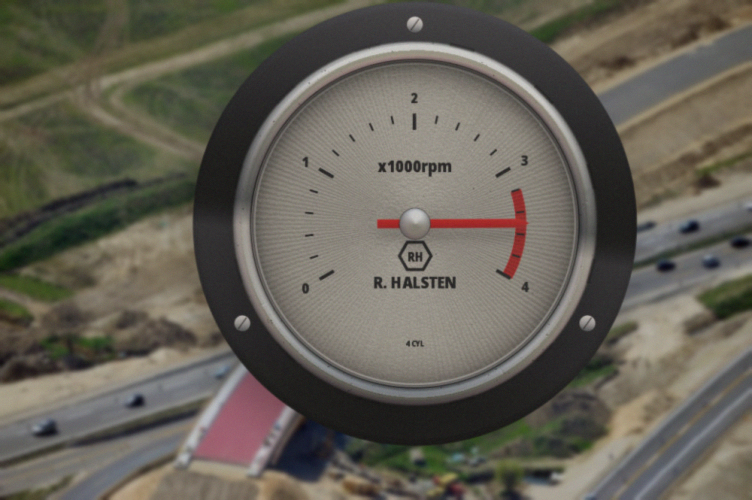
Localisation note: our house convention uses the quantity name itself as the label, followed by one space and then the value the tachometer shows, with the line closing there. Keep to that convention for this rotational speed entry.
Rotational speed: 3500 rpm
